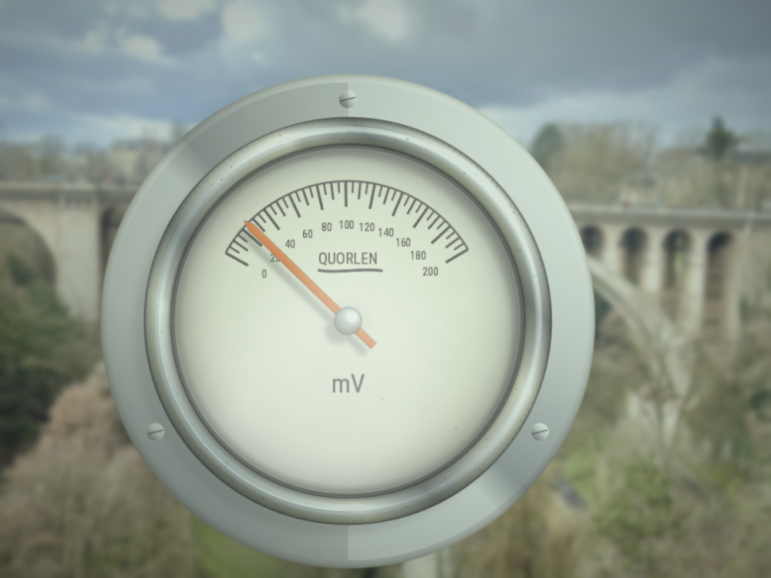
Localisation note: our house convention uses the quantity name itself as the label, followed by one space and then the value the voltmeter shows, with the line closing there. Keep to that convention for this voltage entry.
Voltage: 25 mV
